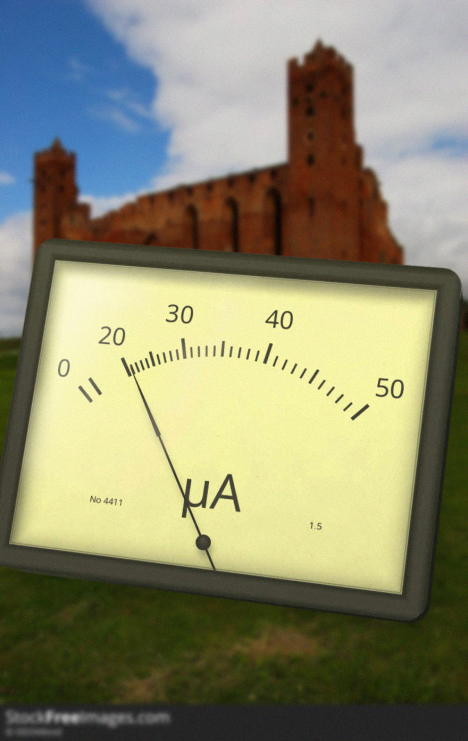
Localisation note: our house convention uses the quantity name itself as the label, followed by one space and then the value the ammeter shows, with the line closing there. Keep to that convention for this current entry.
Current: 21 µA
